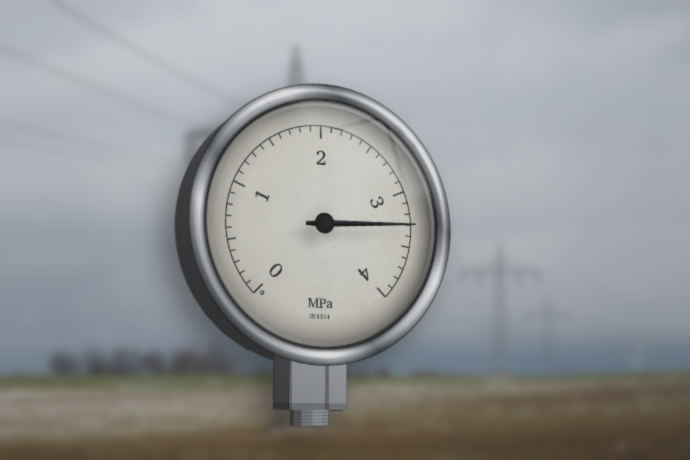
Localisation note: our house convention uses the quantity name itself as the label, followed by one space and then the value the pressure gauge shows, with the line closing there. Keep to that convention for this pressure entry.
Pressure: 3.3 MPa
